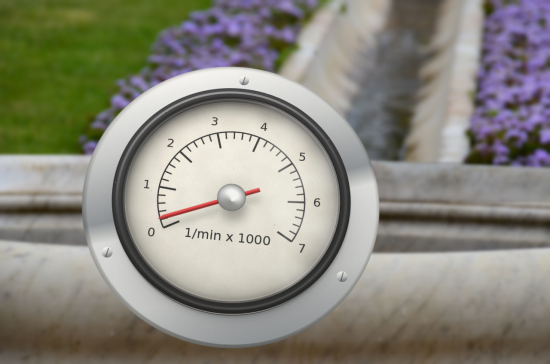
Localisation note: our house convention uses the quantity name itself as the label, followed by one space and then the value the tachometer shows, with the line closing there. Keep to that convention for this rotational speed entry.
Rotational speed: 200 rpm
